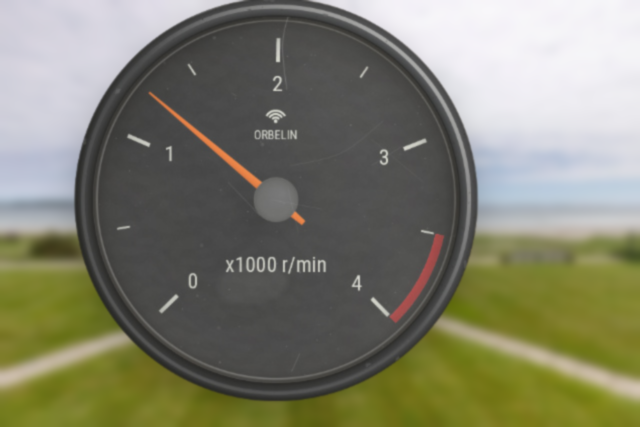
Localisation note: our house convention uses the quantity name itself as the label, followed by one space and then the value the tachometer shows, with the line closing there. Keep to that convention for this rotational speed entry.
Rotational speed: 1250 rpm
